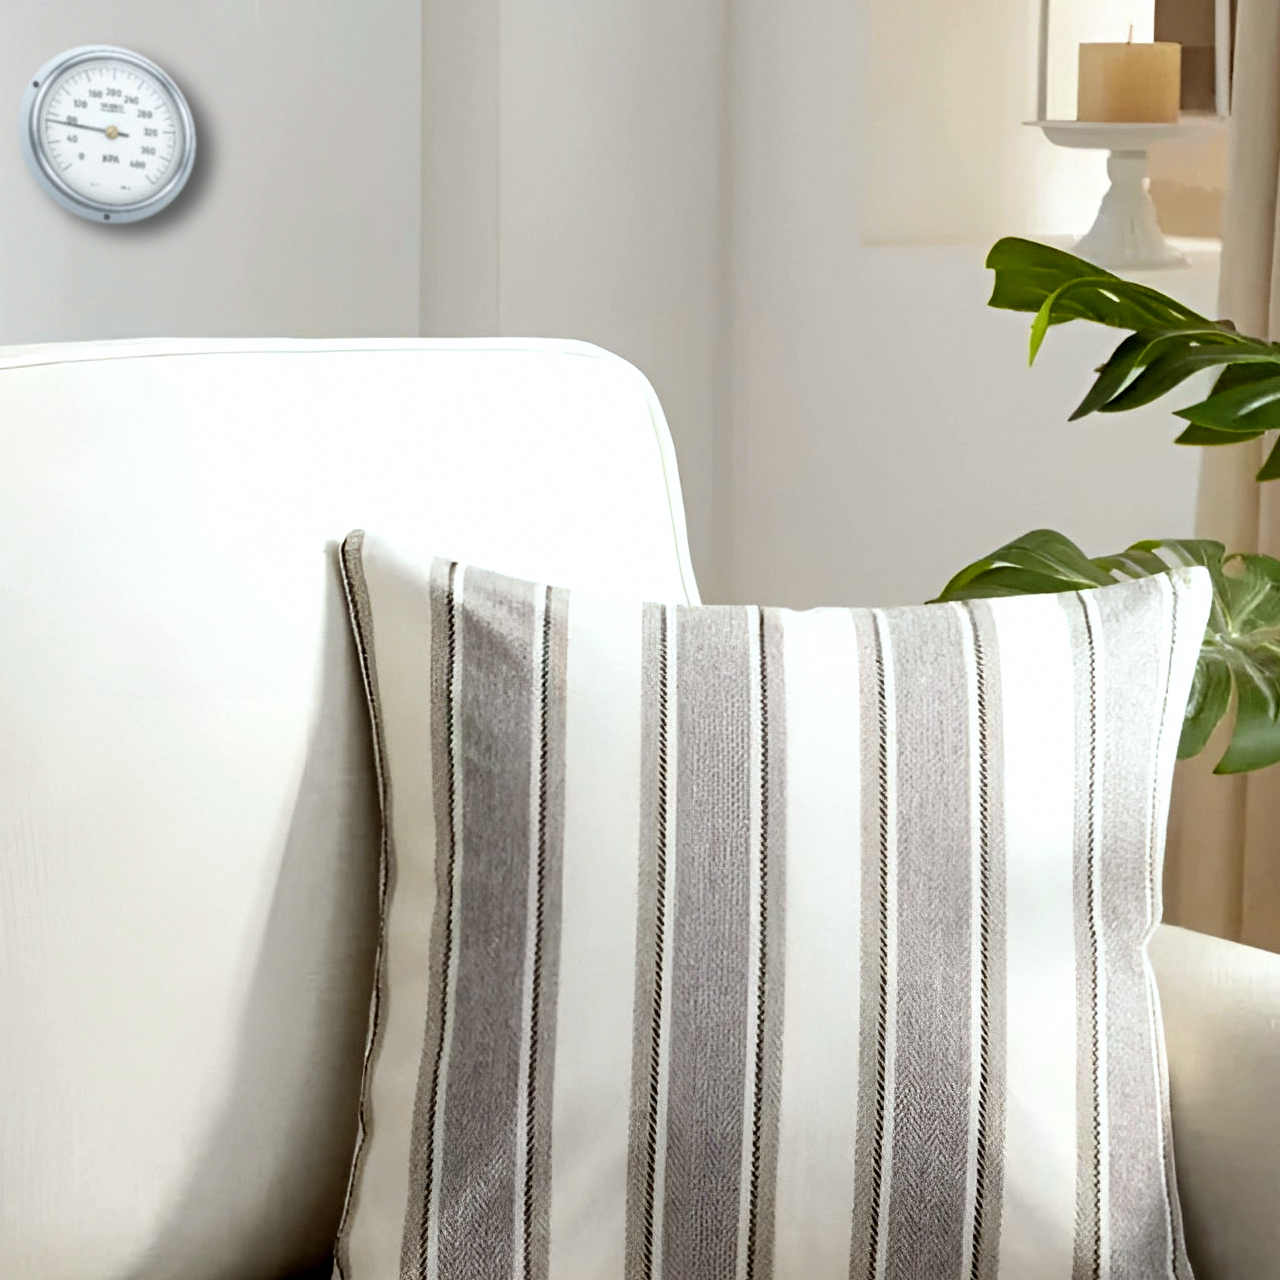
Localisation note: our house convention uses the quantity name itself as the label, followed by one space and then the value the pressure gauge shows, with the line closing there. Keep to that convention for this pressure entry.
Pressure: 70 kPa
